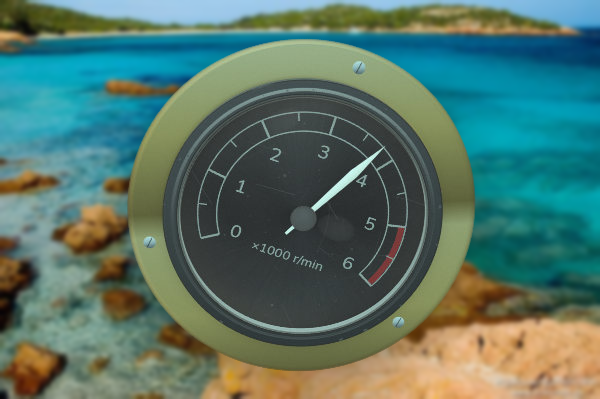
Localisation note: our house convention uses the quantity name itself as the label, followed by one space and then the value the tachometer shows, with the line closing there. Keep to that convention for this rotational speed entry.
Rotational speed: 3750 rpm
